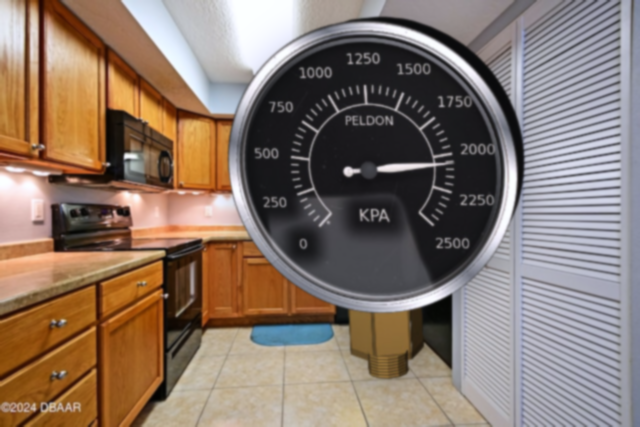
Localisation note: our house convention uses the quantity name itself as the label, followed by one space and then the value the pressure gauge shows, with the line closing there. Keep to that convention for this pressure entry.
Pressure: 2050 kPa
